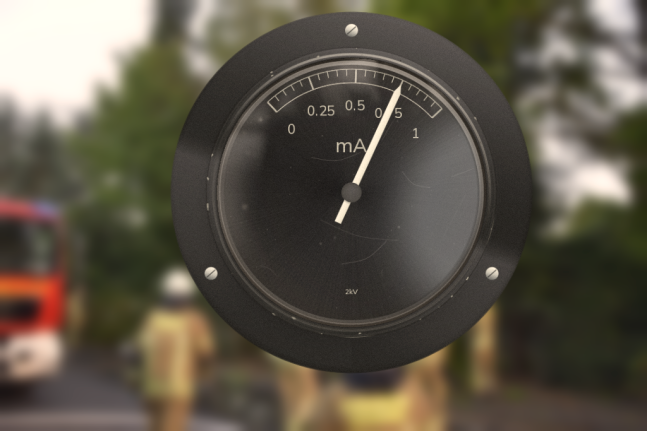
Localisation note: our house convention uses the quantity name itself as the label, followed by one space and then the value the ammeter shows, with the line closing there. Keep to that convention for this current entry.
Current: 0.75 mA
